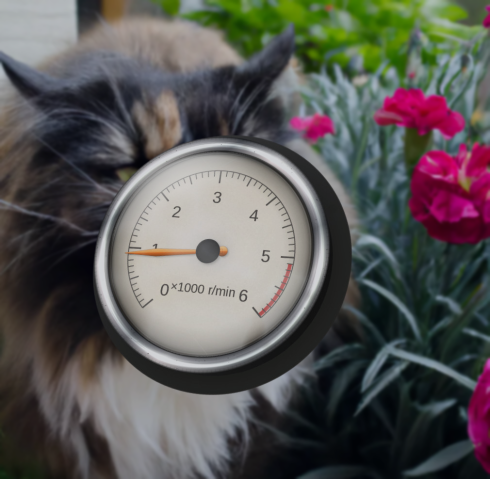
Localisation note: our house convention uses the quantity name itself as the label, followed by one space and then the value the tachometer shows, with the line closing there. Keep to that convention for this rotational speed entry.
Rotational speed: 900 rpm
